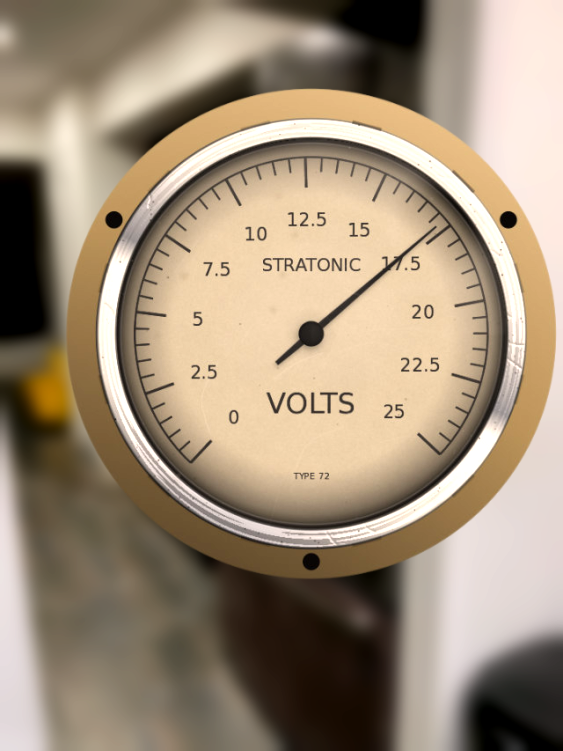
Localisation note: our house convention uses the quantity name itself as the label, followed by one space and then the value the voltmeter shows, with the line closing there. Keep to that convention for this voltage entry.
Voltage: 17.25 V
